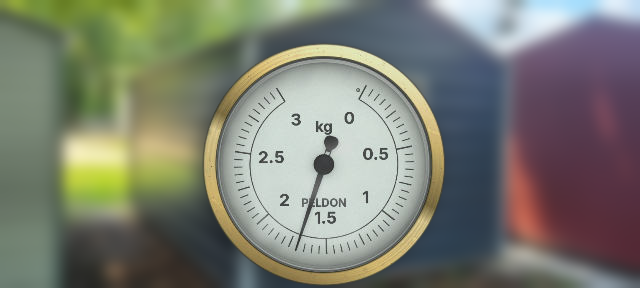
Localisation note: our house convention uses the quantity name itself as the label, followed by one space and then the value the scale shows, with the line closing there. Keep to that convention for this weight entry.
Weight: 1.7 kg
